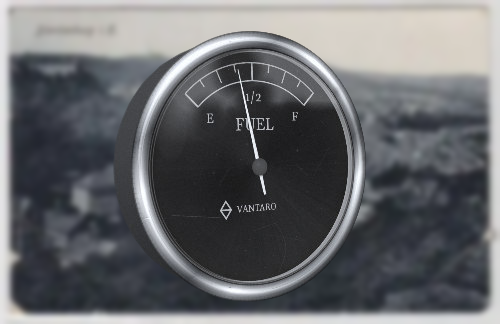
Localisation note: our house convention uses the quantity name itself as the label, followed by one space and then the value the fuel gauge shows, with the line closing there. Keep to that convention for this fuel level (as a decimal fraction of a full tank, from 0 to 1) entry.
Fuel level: 0.375
